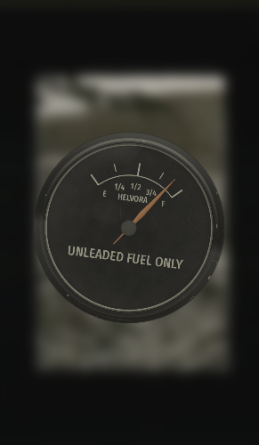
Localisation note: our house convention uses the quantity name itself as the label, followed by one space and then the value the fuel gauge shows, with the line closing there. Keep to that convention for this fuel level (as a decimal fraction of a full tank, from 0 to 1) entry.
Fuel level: 0.875
